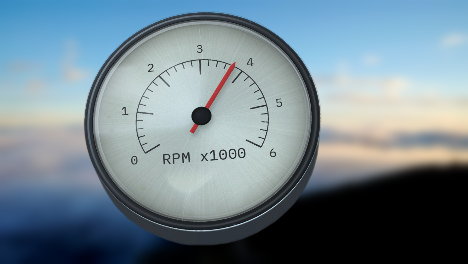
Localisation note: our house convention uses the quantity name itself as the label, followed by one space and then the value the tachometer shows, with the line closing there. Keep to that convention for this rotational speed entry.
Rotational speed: 3800 rpm
